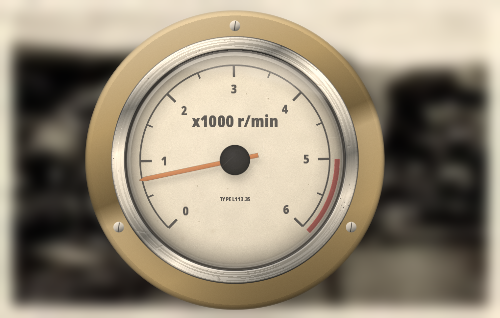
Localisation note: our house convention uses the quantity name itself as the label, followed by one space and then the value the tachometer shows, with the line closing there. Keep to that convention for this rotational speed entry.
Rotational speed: 750 rpm
